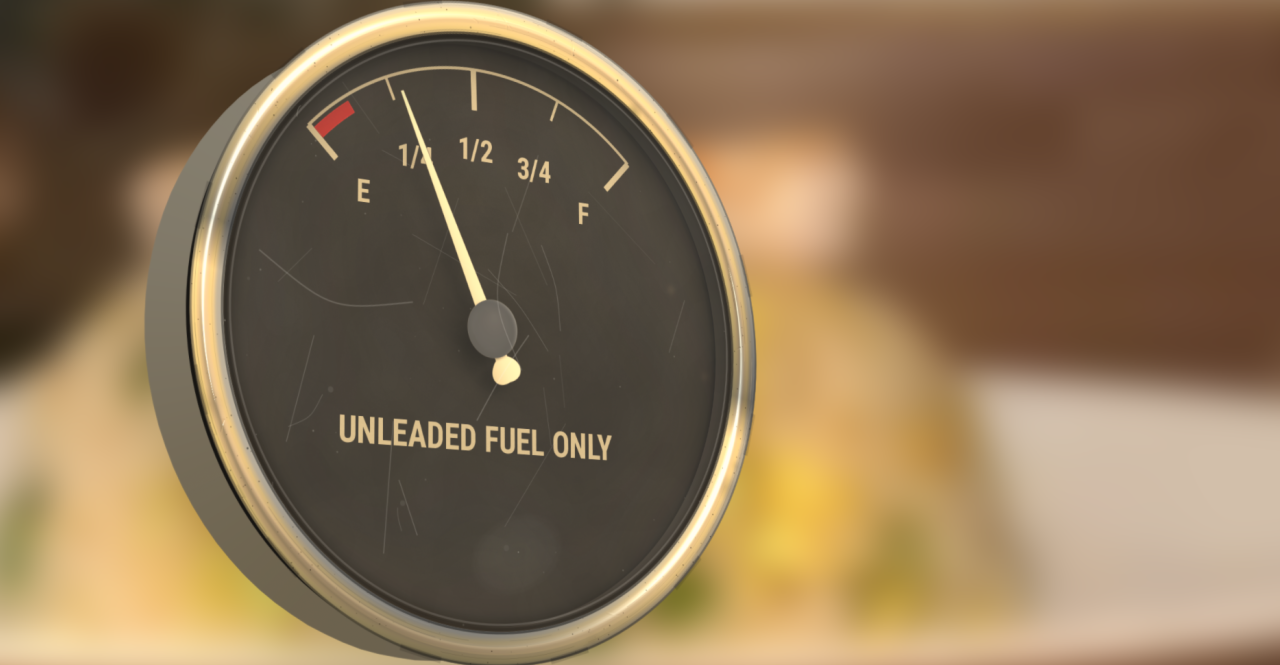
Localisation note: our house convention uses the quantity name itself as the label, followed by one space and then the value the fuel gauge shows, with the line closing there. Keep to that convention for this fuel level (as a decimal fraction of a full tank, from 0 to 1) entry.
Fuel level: 0.25
